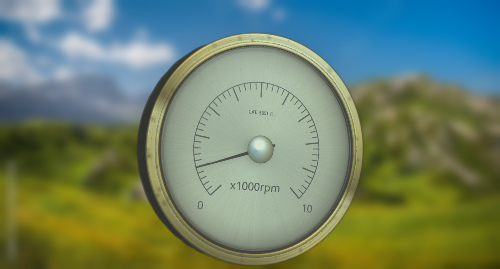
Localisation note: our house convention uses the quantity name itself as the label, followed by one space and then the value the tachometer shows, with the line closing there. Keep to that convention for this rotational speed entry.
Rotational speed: 1000 rpm
